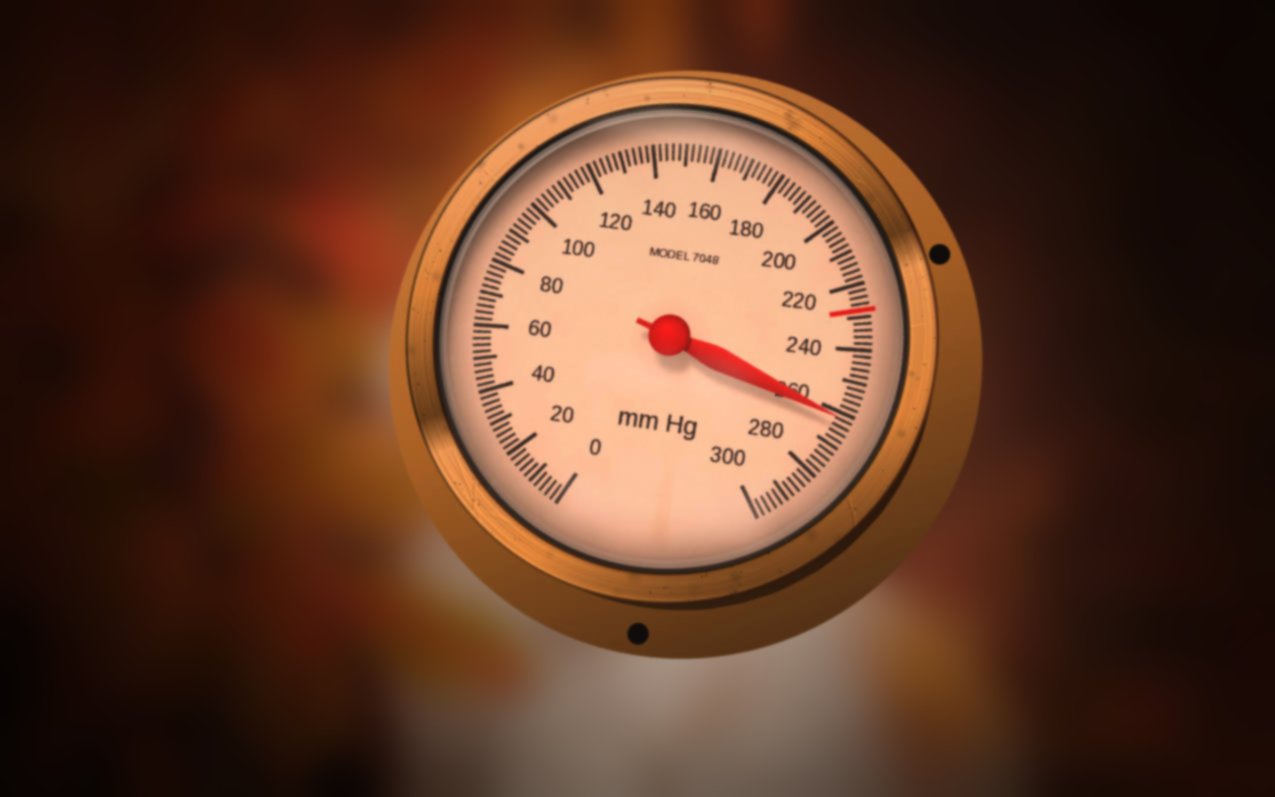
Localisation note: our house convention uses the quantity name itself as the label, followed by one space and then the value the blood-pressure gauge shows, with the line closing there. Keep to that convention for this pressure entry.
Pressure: 262 mmHg
